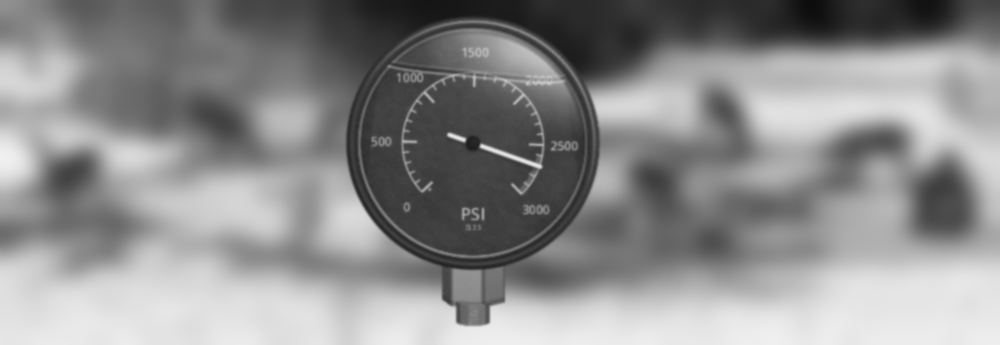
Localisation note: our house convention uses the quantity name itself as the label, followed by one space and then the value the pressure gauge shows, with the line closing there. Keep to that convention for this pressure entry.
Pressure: 2700 psi
